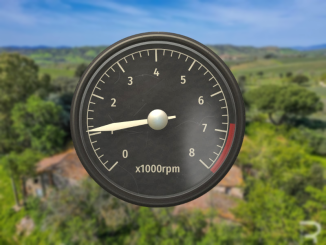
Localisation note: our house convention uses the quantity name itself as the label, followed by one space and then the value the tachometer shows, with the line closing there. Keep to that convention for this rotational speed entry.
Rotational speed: 1100 rpm
